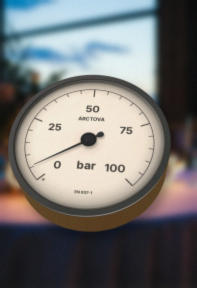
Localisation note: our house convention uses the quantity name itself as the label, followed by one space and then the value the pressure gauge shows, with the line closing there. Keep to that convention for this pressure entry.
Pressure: 5 bar
